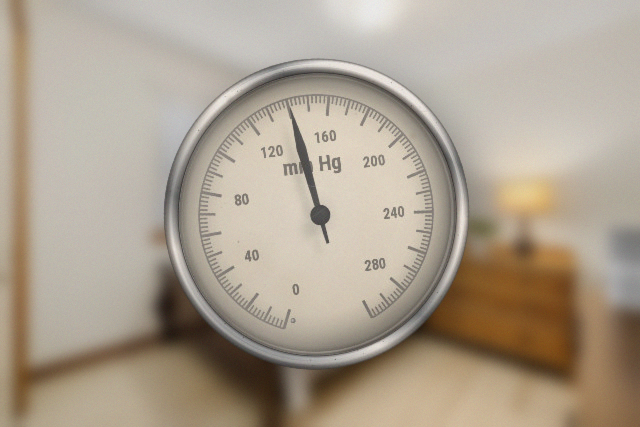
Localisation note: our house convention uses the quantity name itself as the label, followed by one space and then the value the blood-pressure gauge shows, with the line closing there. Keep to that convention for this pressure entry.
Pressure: 140 mmHg
